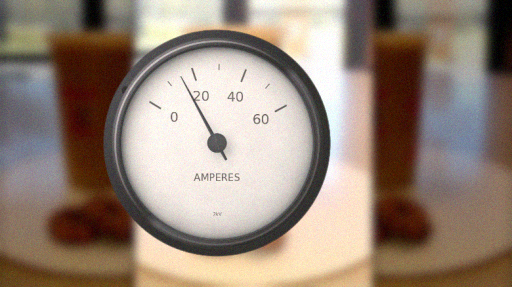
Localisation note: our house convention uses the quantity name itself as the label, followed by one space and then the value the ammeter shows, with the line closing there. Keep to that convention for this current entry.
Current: 15 A
